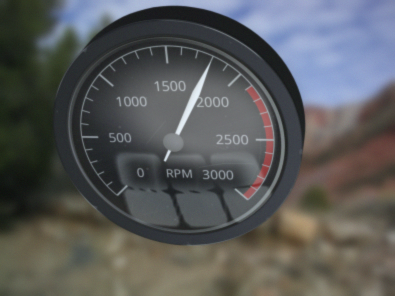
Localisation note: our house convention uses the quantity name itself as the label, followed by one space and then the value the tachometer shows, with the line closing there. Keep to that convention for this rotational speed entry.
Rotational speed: 1800 rpm
